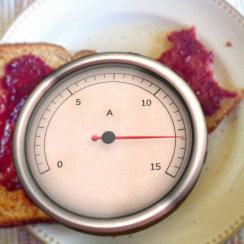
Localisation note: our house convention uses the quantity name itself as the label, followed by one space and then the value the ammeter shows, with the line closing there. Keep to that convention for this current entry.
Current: 13 A
